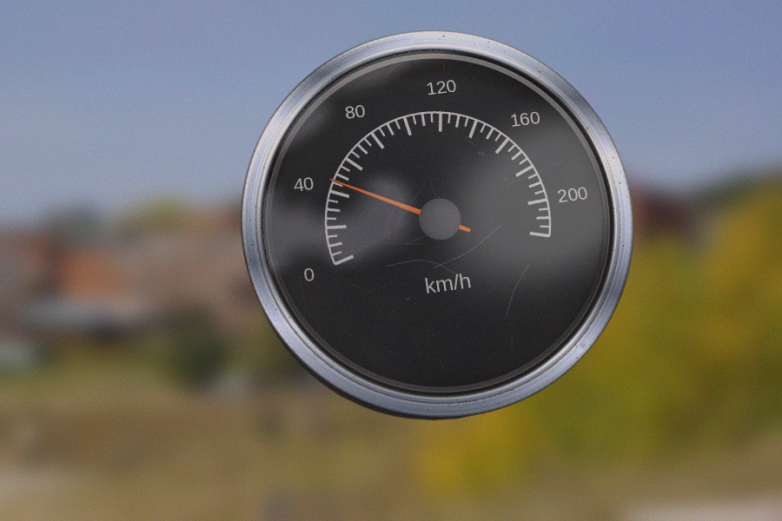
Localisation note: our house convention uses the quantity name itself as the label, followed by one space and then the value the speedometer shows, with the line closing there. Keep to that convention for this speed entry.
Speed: 45 km/h
